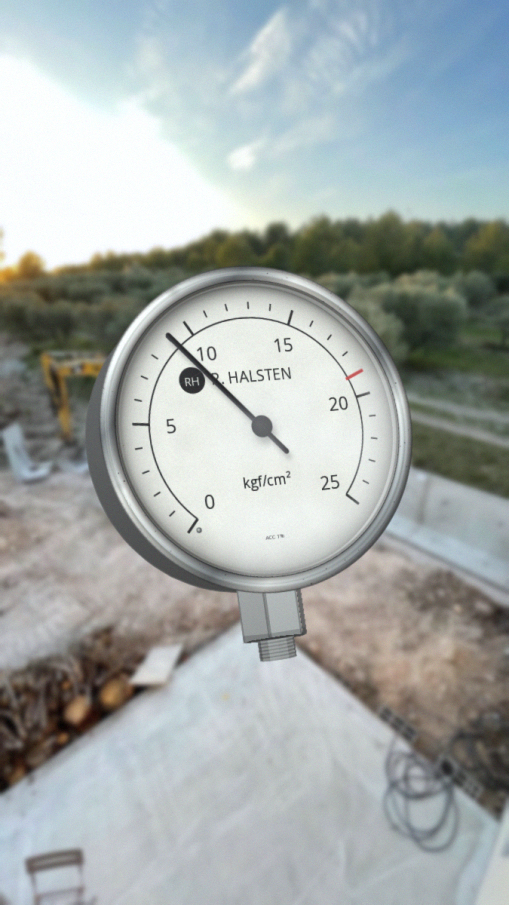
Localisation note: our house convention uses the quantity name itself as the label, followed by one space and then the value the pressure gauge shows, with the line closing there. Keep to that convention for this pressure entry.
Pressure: 9 kg/cm²
